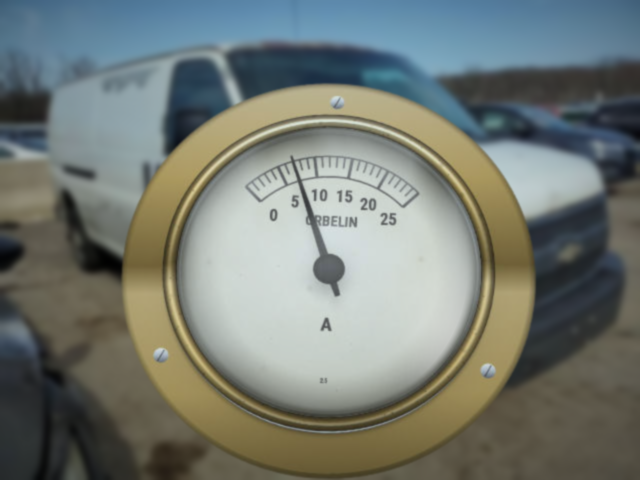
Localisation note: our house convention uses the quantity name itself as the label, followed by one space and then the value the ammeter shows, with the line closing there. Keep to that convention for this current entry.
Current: 7 A
